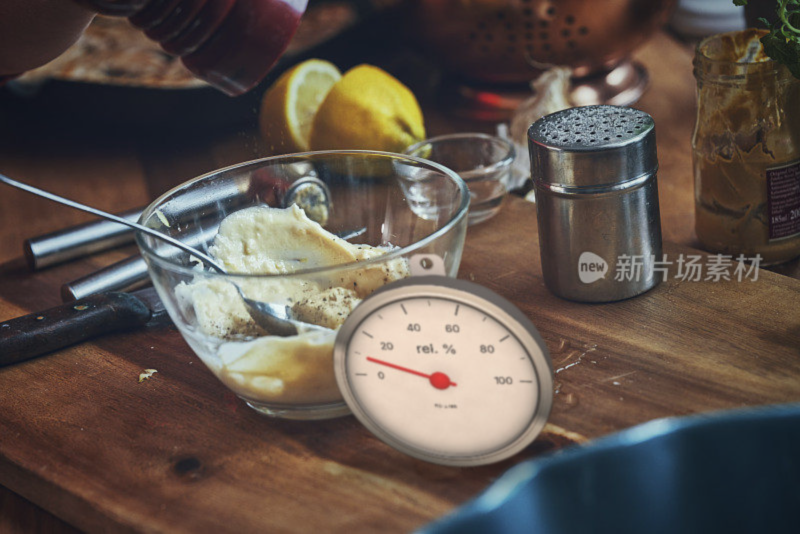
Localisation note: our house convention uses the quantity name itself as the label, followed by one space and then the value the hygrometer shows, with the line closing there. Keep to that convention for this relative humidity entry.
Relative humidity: 10 %
